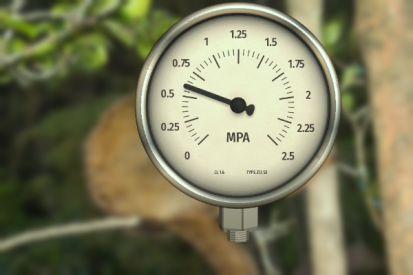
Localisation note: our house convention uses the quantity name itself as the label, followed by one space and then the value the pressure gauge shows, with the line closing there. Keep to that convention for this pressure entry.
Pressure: 0.6 MPa
